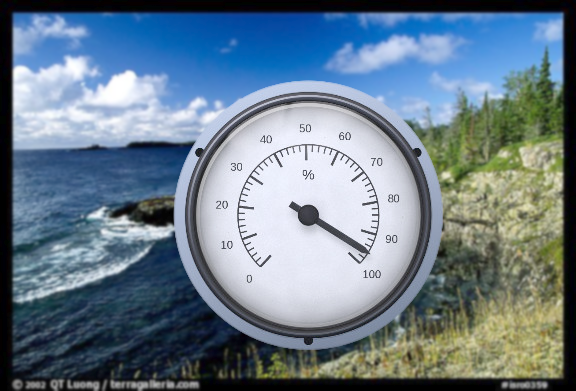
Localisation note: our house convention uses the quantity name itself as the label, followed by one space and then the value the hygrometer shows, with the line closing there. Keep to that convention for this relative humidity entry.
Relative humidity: 96 %
